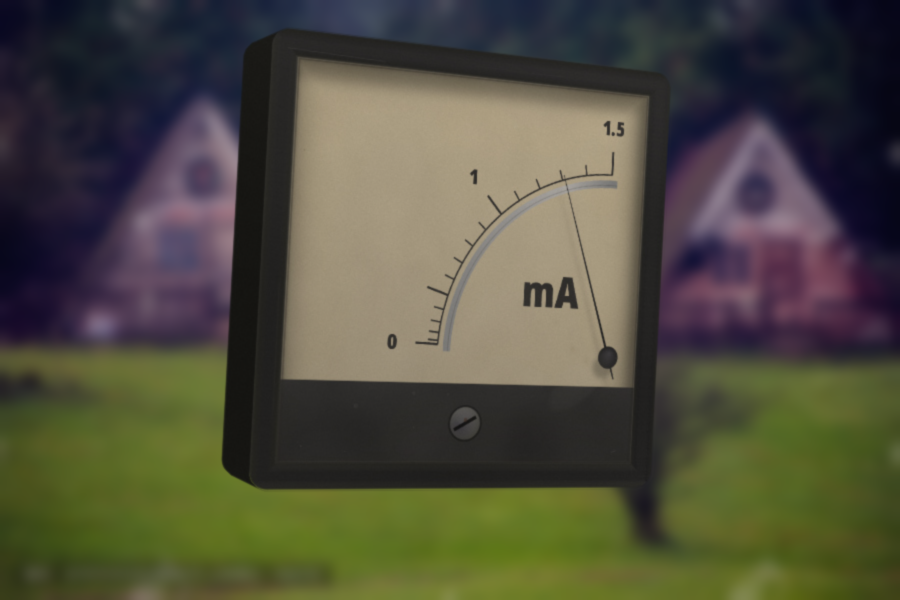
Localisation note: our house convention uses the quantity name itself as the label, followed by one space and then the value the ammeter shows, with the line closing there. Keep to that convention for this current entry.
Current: 1.3 mA
